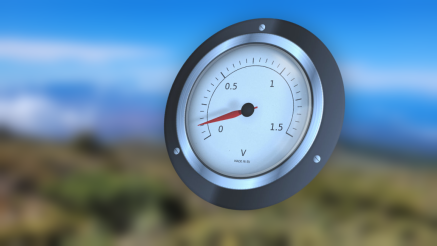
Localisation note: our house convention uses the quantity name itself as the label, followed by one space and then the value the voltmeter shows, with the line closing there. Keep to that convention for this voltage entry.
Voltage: 0.1 V
